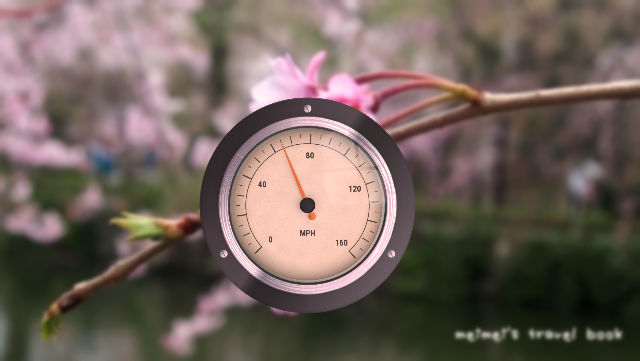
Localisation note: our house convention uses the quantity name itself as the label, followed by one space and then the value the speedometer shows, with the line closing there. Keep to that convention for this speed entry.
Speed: 65 mph
